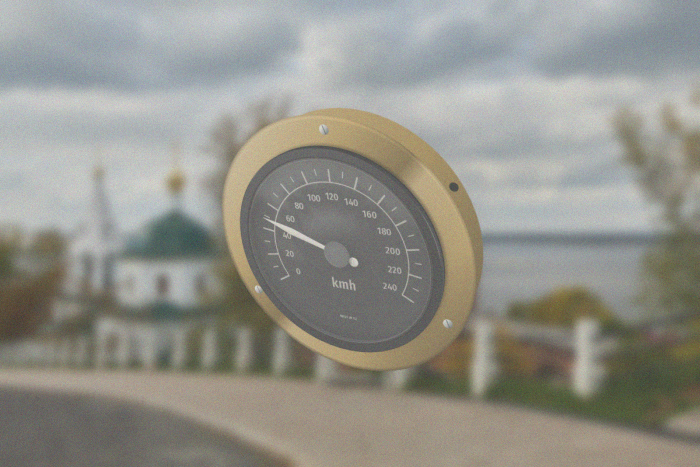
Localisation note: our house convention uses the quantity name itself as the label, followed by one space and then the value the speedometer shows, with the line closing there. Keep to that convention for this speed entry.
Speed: 50 km/h
